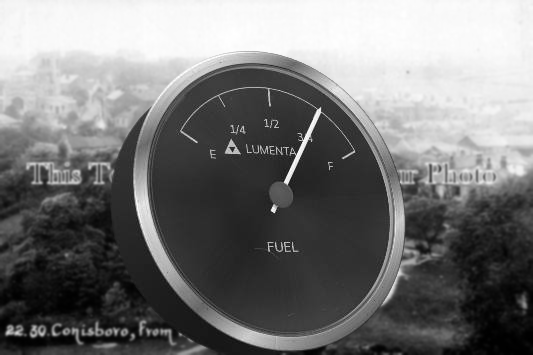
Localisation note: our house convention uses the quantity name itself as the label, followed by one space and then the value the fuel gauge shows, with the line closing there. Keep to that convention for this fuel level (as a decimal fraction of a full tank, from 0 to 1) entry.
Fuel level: 0.75
